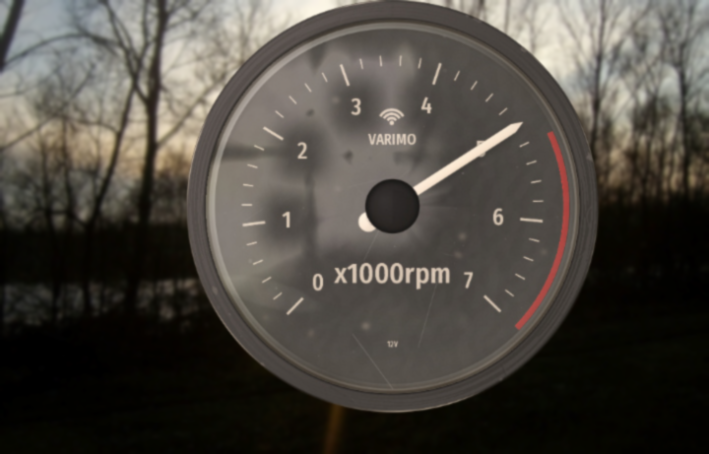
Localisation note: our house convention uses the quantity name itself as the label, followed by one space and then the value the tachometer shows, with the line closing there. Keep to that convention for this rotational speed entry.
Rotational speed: 5000 rpm
